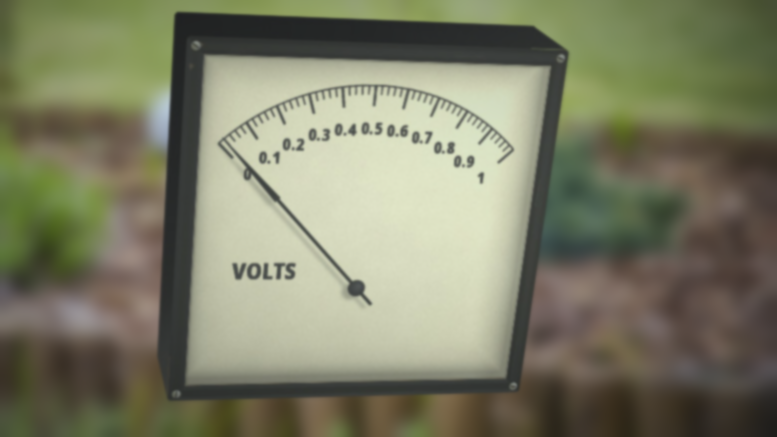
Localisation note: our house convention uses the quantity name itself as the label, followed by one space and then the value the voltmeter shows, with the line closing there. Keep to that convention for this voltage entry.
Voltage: 0.02 V
